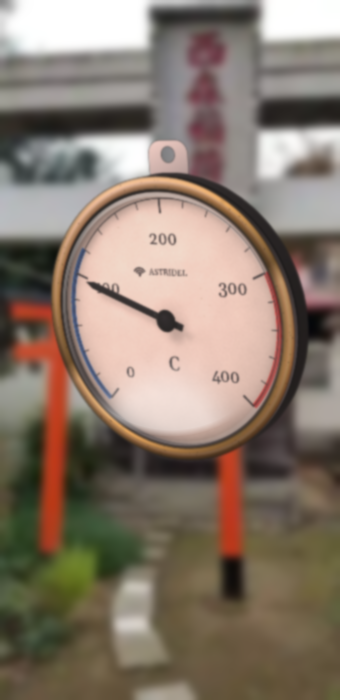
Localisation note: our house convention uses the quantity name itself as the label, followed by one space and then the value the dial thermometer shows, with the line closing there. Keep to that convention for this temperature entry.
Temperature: 100 °C
